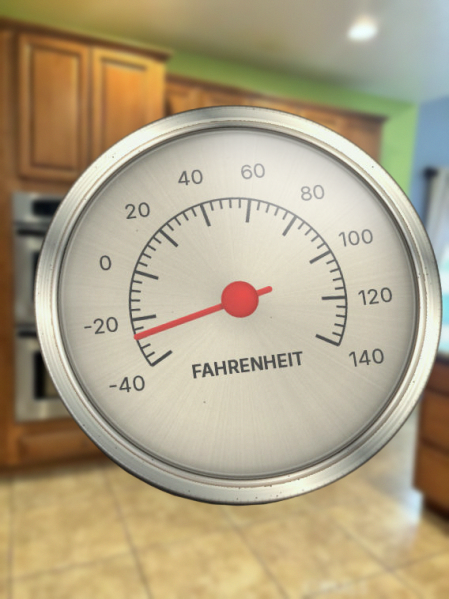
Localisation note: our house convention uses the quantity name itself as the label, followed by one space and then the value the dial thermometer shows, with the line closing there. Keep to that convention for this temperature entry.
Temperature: -28 °F
